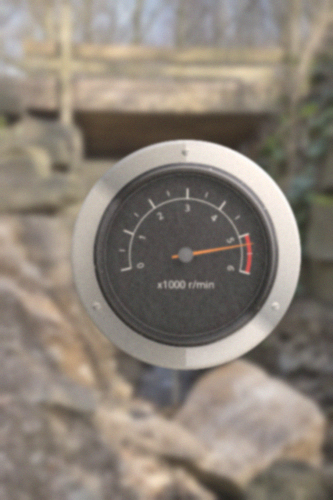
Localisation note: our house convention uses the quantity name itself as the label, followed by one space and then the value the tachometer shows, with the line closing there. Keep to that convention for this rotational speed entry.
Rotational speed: 5250 rpm
